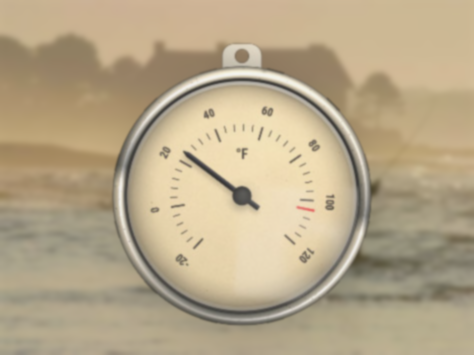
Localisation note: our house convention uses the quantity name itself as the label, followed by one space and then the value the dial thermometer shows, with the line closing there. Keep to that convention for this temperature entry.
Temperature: 24 °F
